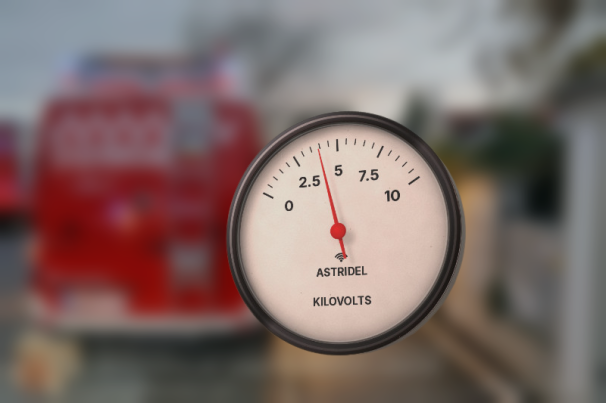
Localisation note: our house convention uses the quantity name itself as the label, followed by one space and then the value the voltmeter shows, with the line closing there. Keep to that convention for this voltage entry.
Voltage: 4 kV
